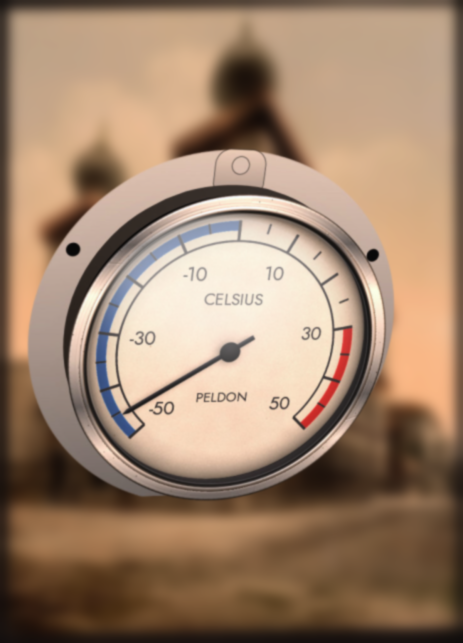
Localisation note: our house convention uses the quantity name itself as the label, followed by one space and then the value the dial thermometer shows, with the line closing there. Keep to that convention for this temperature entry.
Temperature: -45 °C
